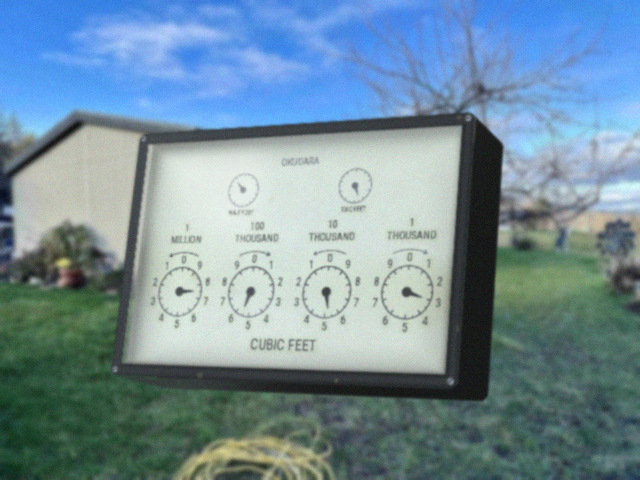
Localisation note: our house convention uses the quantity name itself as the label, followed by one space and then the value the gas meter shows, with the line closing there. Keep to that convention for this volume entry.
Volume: 755300 ft³
